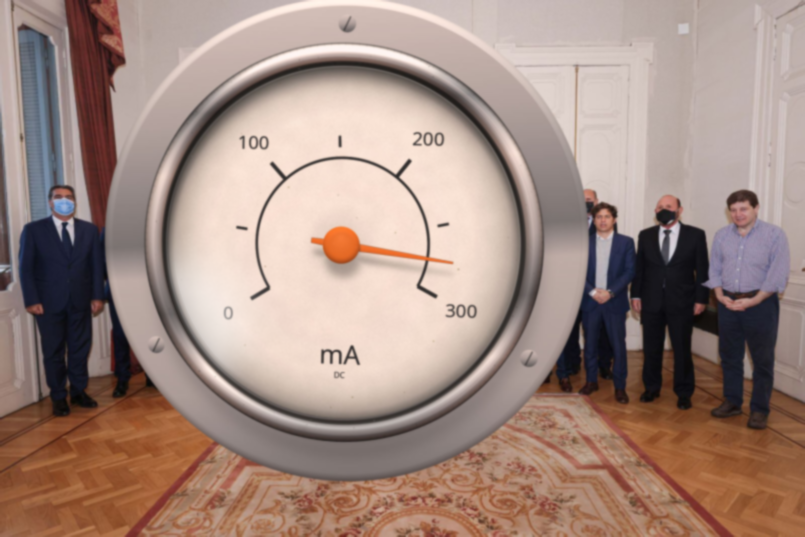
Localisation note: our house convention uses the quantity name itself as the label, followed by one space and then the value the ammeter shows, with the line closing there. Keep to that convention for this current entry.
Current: 275 mA
